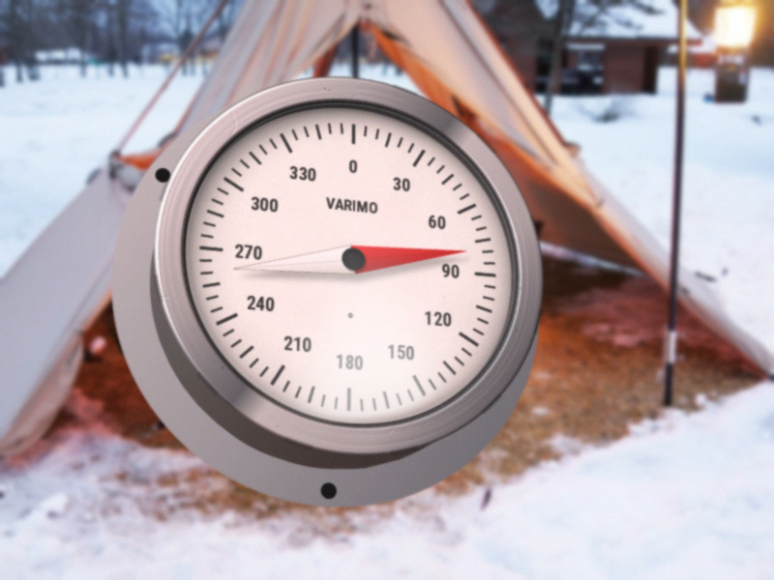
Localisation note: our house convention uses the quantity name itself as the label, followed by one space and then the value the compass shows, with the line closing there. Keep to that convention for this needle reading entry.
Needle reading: 80 °
